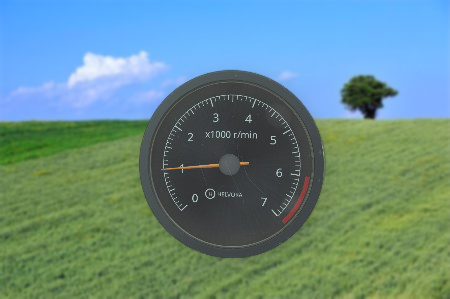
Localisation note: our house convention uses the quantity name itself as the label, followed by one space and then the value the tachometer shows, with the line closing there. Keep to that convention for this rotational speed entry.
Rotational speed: 1000 rpm
